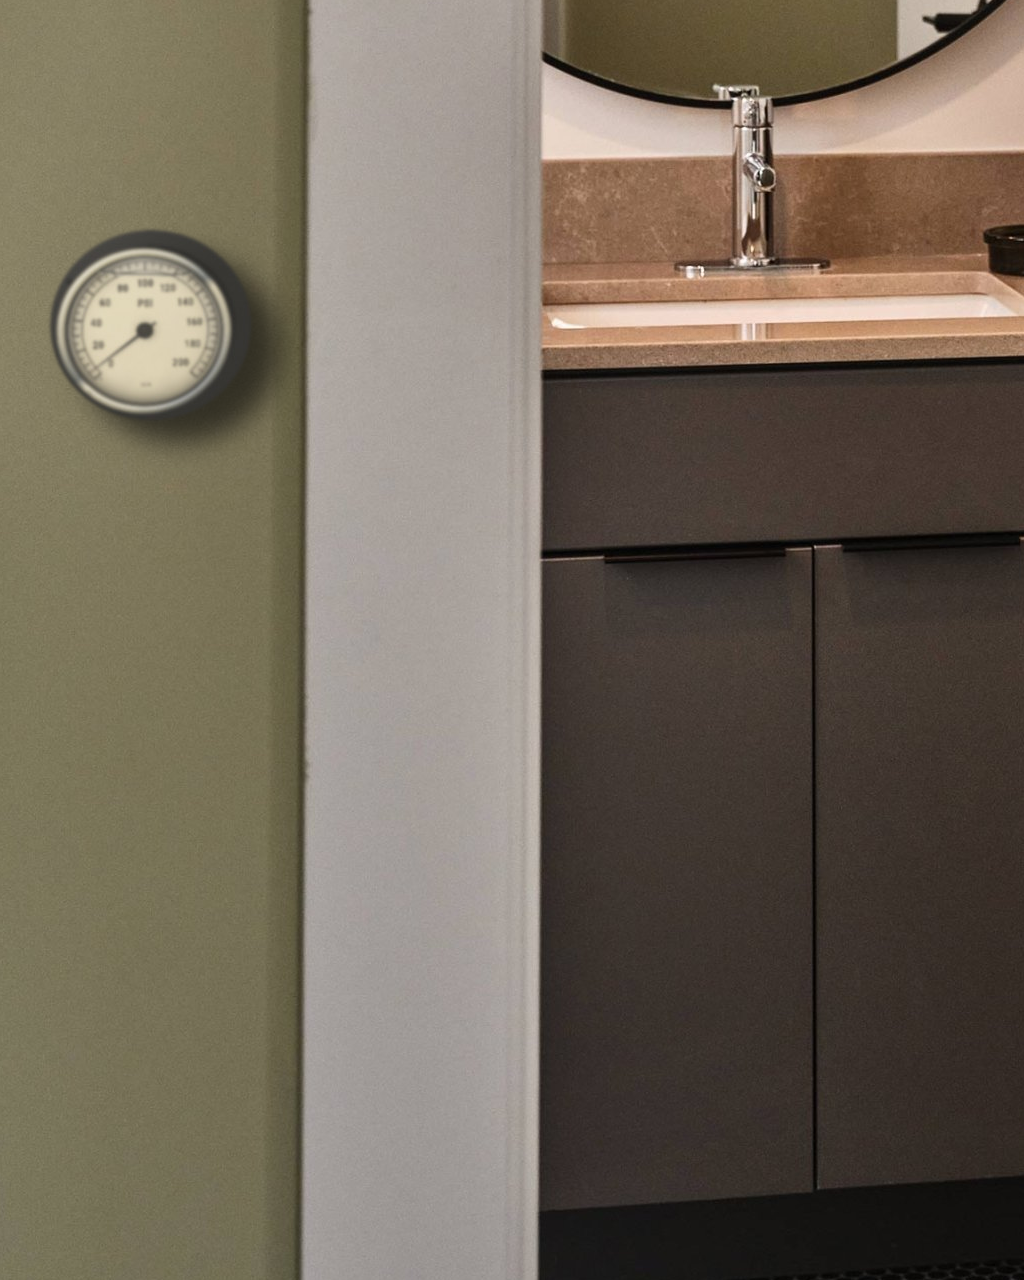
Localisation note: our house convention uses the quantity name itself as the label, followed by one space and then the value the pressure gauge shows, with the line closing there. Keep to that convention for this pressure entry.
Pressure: 5 psi
